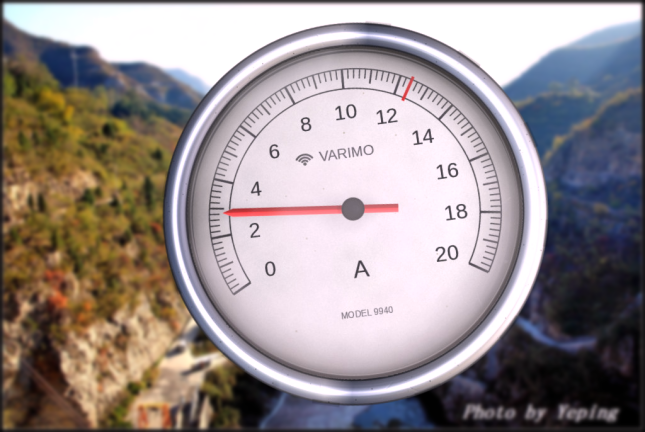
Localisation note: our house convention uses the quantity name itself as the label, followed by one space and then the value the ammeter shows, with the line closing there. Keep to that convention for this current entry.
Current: 2.8 A
